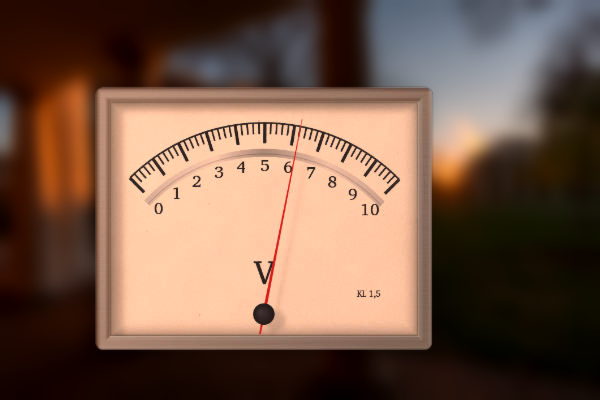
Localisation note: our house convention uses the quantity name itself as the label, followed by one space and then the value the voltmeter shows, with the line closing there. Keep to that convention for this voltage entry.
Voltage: 6.2 V
